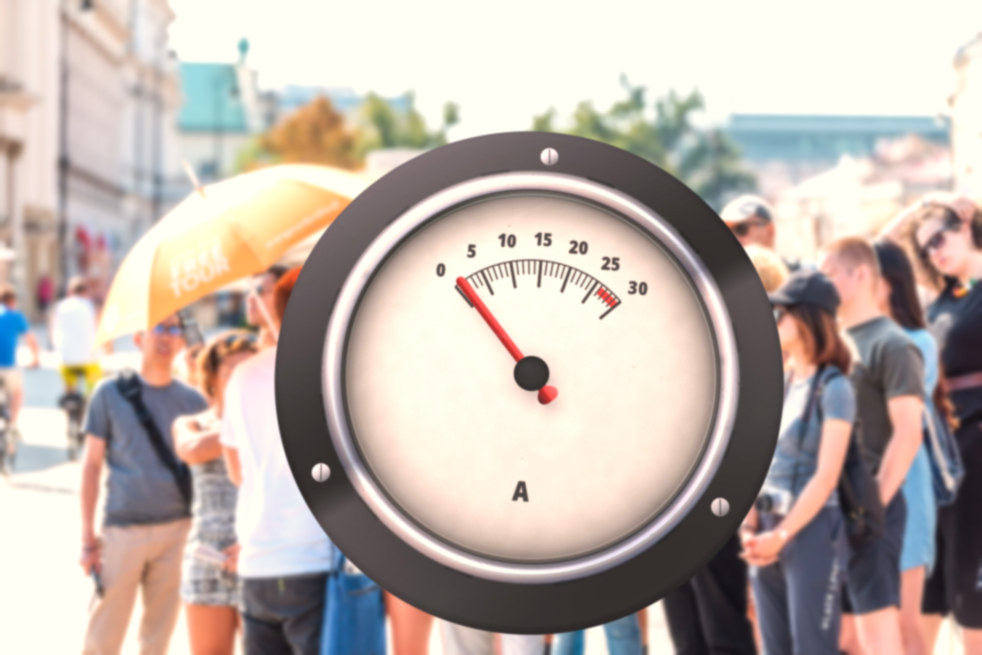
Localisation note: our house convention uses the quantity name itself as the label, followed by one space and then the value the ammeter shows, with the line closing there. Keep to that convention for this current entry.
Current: 1 A
